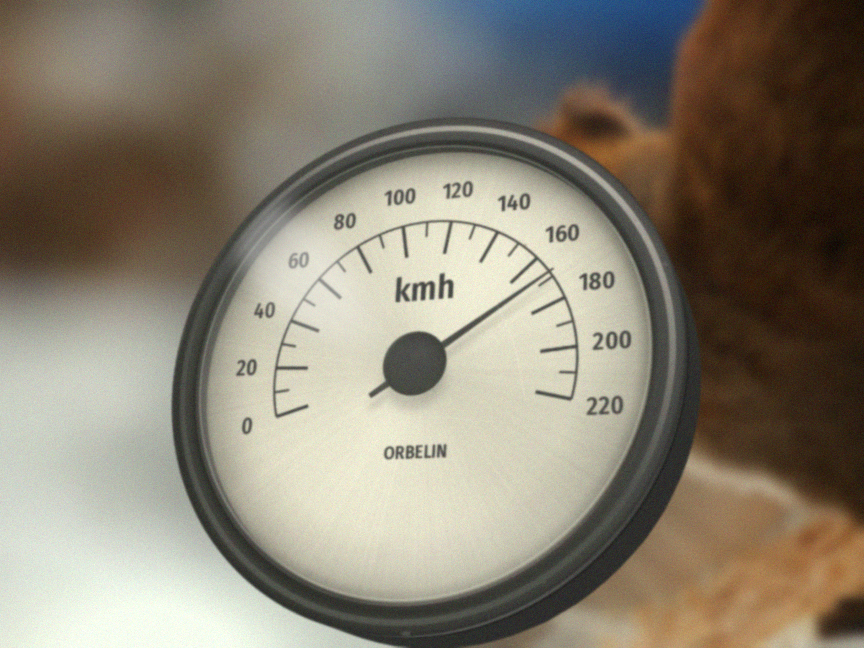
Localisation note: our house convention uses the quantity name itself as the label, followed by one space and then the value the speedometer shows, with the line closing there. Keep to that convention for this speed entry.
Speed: 170 km/h
